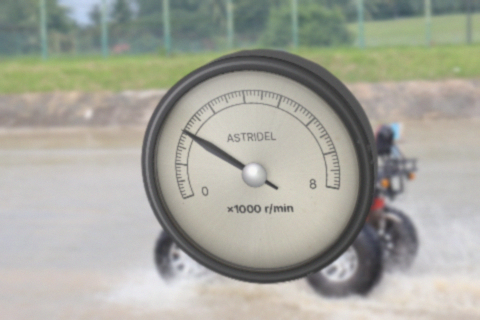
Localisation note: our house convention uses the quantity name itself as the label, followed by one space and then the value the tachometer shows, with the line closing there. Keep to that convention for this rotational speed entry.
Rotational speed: 2000 rpm
